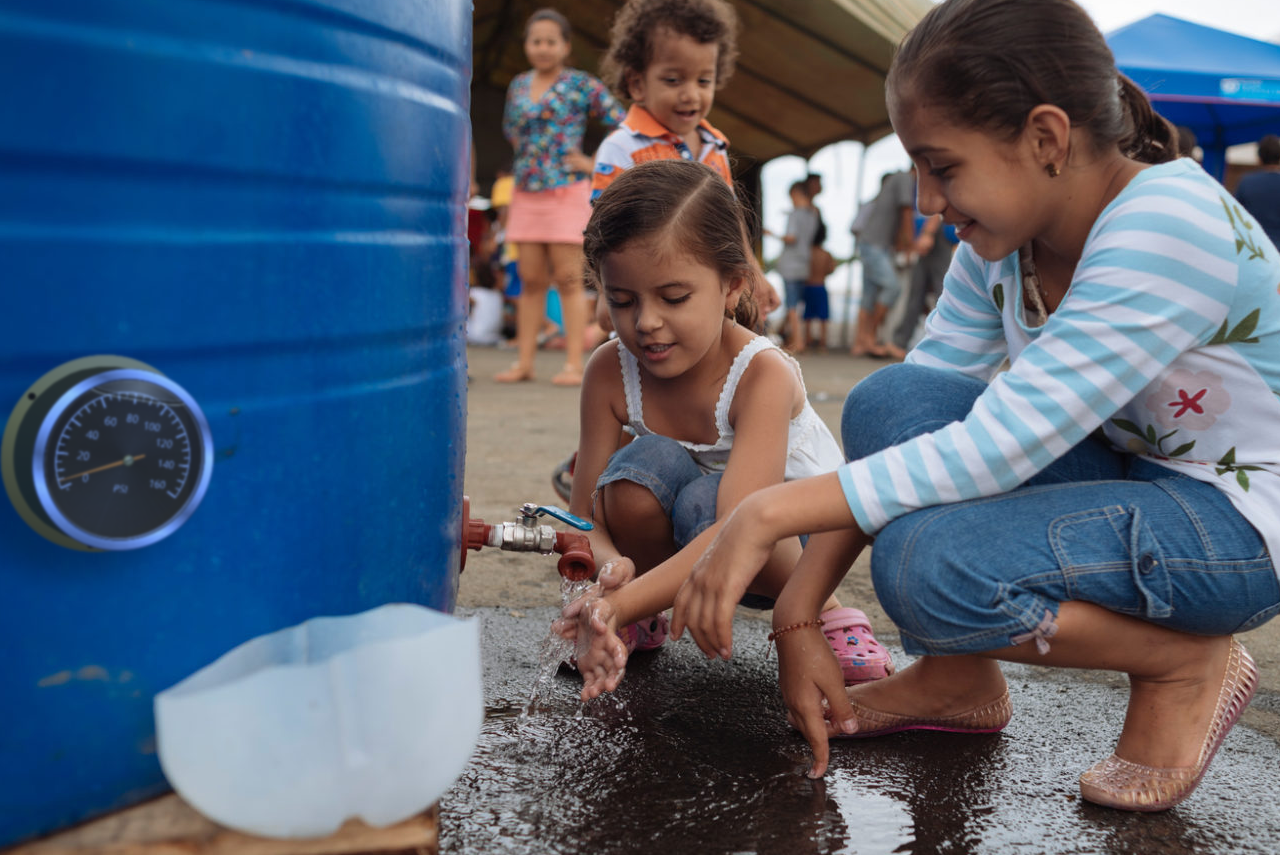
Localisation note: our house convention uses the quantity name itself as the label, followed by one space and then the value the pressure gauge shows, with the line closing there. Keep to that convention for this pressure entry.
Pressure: 5 psi
